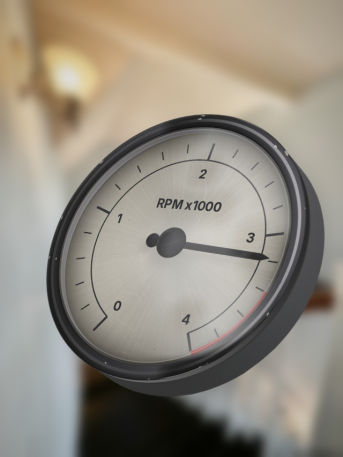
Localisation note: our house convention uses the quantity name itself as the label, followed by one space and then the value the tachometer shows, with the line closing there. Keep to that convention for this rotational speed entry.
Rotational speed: 3200 rpm
